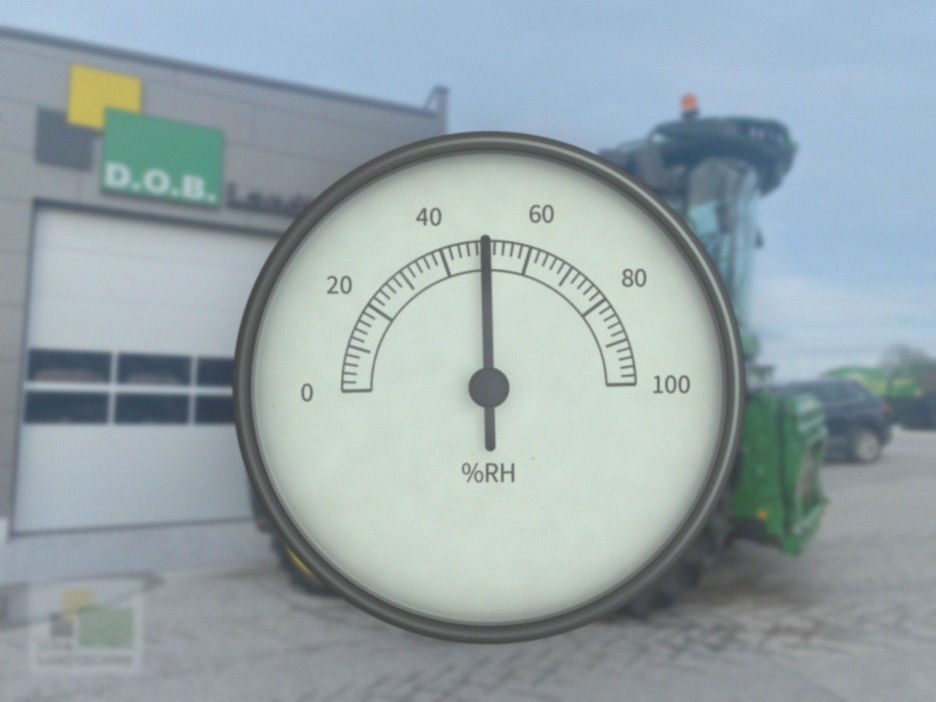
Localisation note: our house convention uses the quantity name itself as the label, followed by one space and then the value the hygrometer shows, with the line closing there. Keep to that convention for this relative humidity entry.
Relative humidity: 50 %
